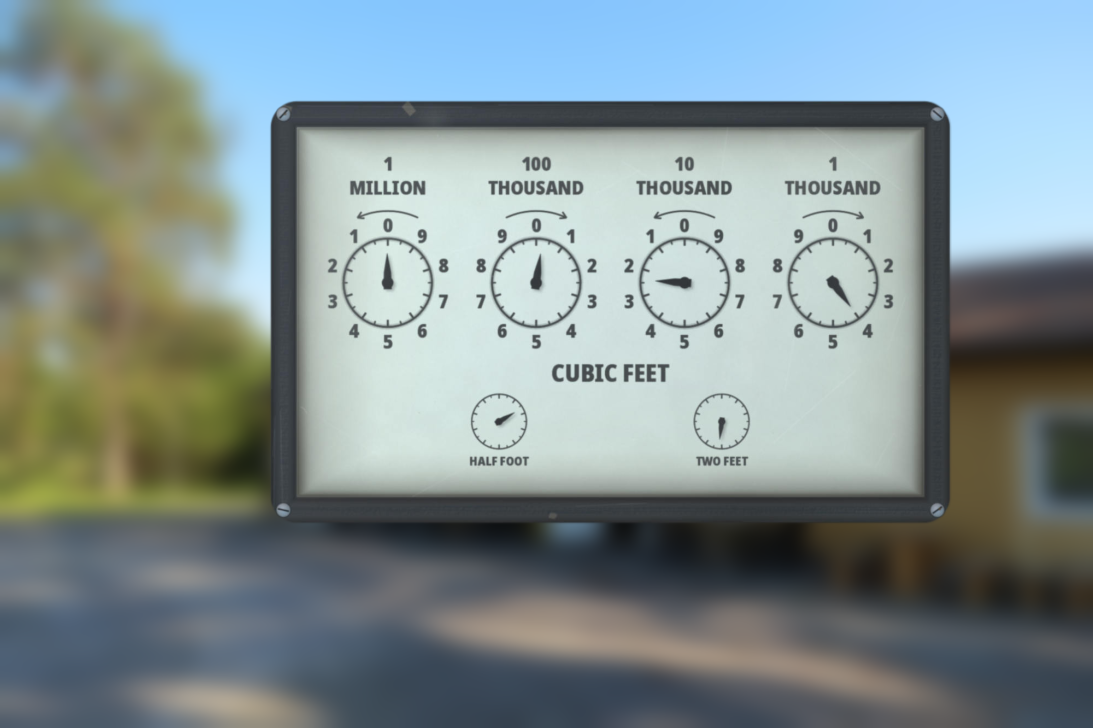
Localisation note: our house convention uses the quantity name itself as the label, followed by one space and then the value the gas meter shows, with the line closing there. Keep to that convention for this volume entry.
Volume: 2400 ft³
